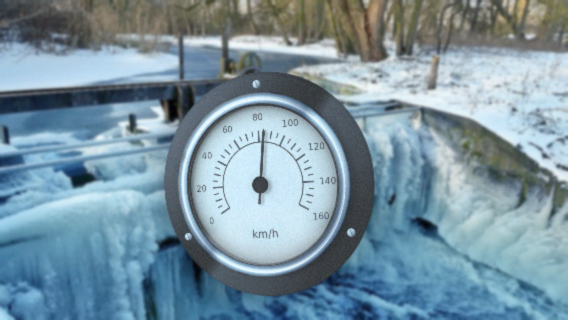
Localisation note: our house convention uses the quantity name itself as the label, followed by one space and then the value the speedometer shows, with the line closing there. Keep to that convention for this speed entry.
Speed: 85 km/h
